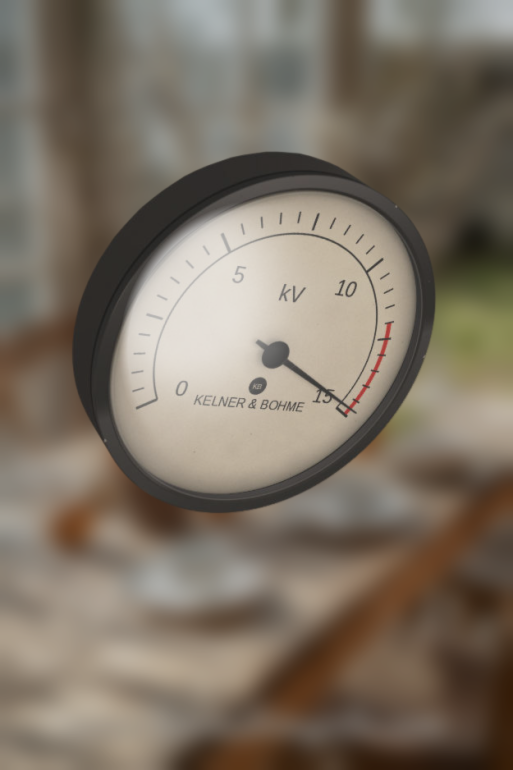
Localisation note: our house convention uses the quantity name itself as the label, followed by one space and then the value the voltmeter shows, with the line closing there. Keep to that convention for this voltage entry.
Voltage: 14.75 kV
